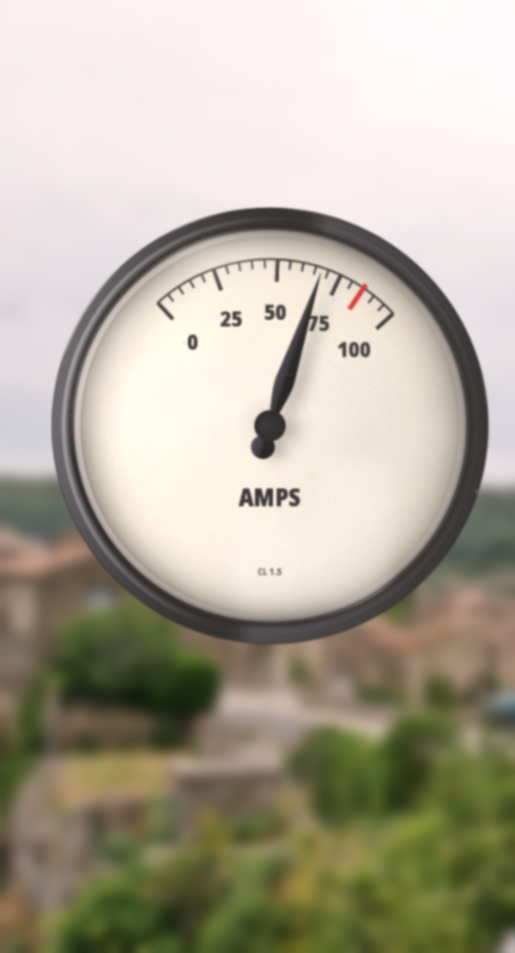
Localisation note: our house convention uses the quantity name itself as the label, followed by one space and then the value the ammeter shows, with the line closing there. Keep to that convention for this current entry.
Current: 67.5 A
